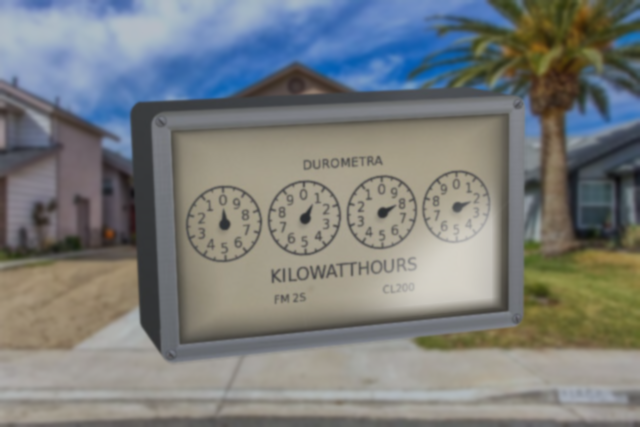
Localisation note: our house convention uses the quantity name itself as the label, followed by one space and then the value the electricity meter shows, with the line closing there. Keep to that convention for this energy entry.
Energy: 82 kWh
